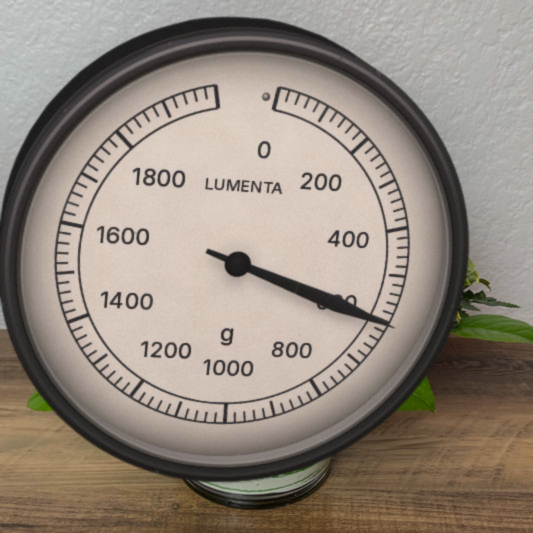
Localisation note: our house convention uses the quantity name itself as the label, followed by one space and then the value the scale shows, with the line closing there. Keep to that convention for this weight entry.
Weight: 600 g
